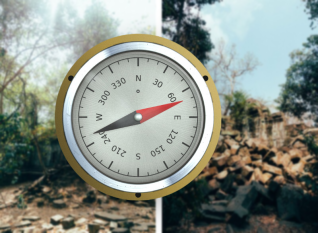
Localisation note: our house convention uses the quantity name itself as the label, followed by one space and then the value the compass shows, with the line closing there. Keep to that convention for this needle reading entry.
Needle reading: 70 °
